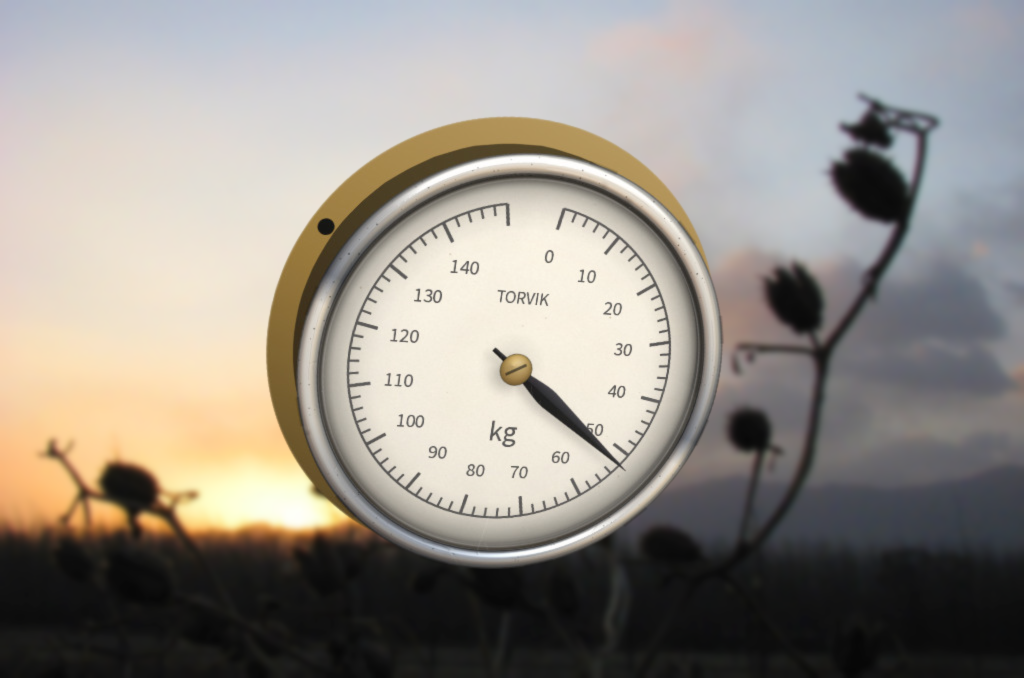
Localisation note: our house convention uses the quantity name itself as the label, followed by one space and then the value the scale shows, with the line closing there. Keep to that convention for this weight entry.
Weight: 52 kg
